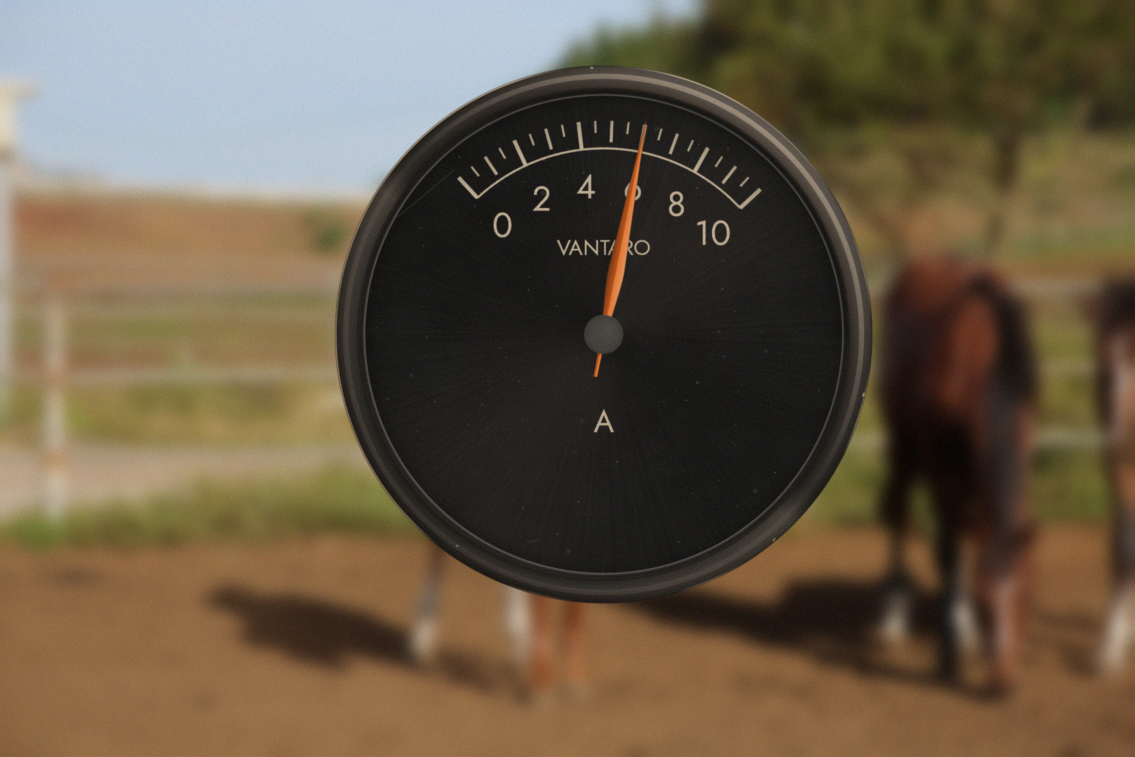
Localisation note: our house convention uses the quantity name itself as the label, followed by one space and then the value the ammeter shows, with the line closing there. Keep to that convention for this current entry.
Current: 6 A
